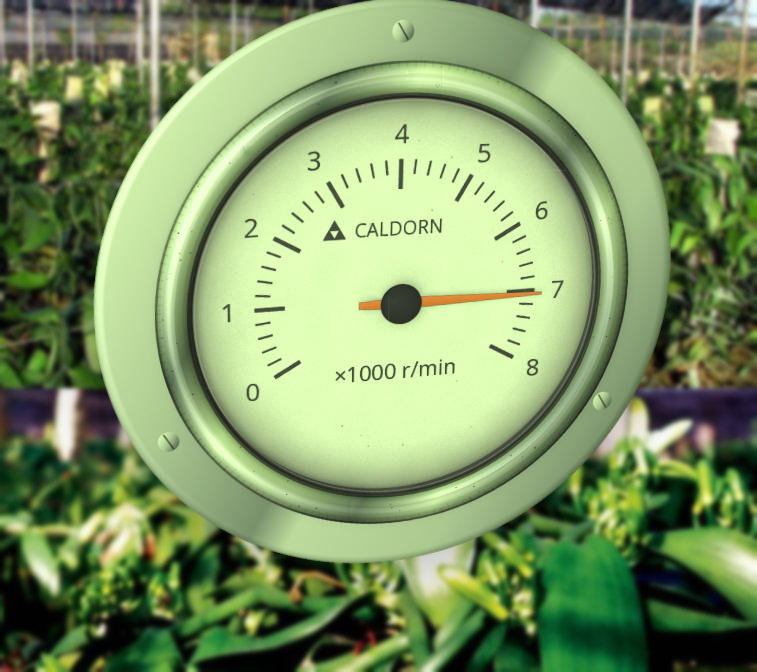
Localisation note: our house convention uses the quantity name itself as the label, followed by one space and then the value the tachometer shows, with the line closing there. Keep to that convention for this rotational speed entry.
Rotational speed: 7000 rpm
